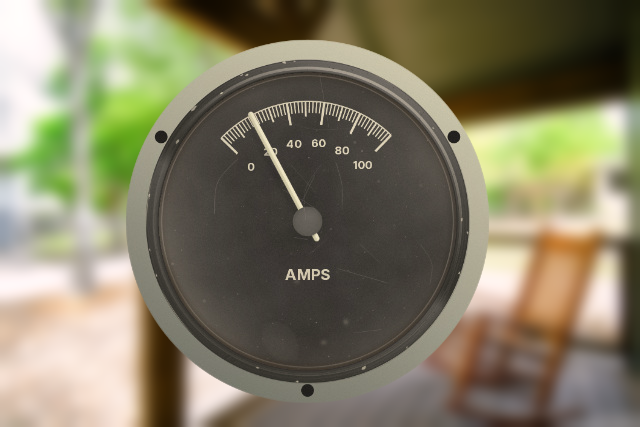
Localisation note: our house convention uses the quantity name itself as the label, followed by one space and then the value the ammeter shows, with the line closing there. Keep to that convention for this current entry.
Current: 20 A
